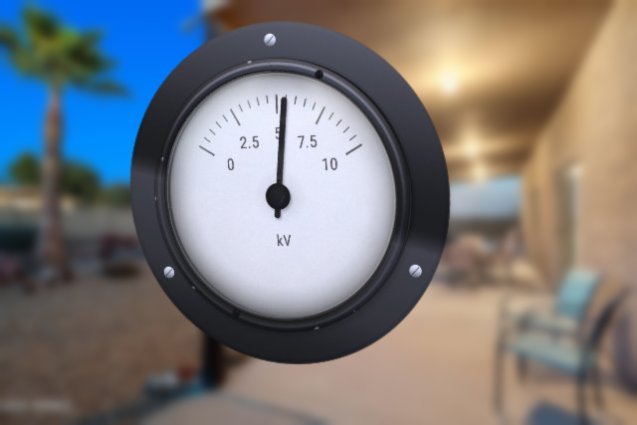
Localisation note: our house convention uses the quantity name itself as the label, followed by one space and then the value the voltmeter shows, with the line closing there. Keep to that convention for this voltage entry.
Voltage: 5.5 kV
